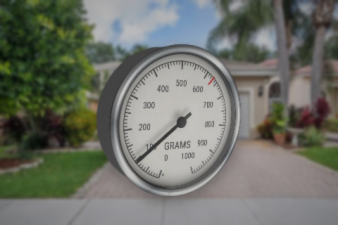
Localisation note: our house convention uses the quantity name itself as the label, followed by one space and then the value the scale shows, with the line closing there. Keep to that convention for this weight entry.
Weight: 100 g
